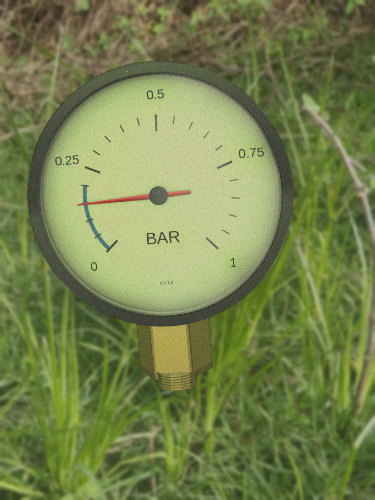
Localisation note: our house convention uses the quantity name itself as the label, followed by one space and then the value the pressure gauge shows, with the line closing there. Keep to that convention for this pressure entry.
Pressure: 0.15 bar
